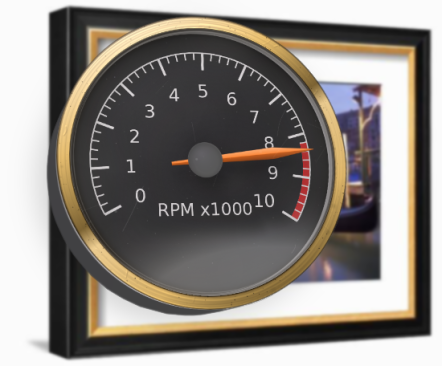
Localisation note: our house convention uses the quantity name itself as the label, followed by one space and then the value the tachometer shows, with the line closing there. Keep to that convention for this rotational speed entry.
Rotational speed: 8400 rpm
